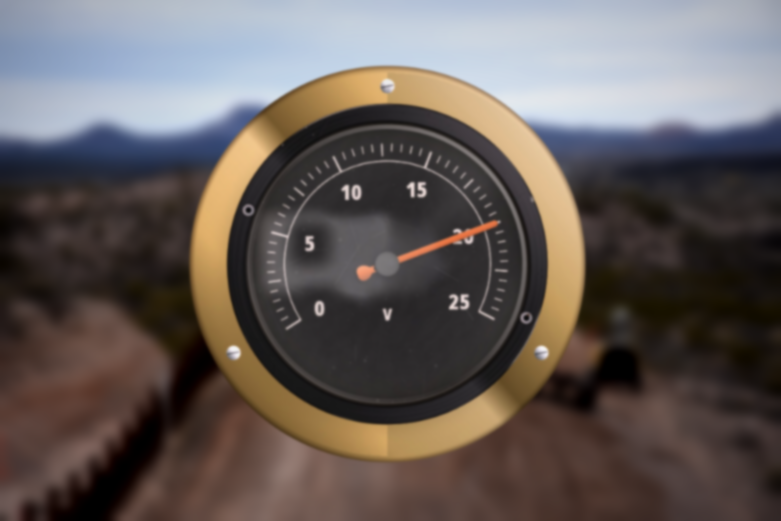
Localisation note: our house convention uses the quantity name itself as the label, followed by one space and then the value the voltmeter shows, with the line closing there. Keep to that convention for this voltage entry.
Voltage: 20 V
